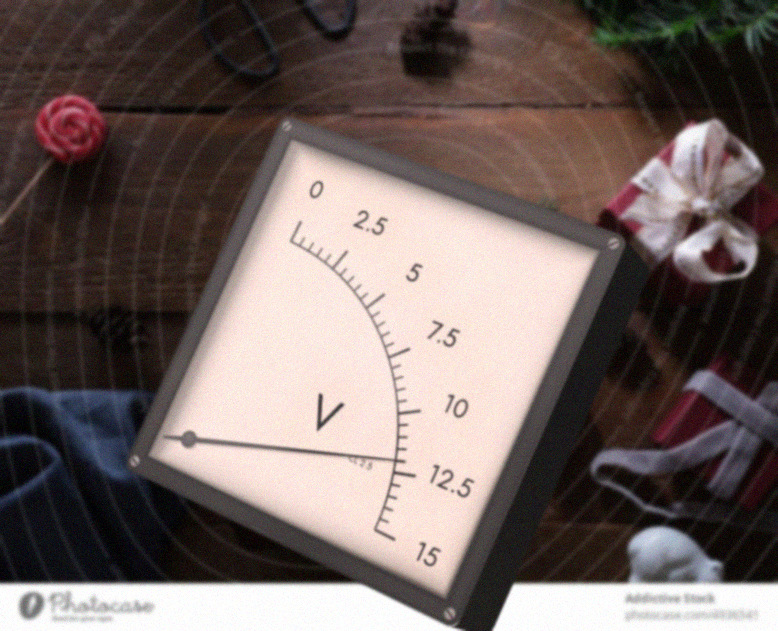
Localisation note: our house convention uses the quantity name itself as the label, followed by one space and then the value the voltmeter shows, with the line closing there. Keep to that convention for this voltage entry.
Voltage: 12 V
